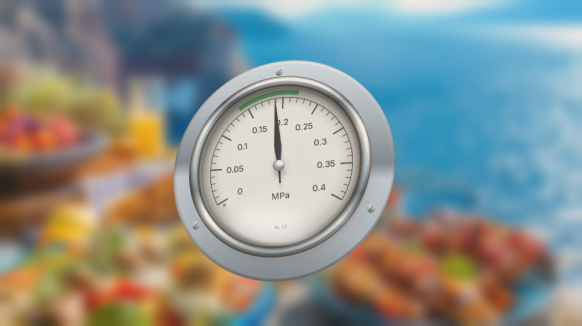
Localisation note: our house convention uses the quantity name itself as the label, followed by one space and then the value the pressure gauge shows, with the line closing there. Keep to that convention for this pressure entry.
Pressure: 0.19 MPa
